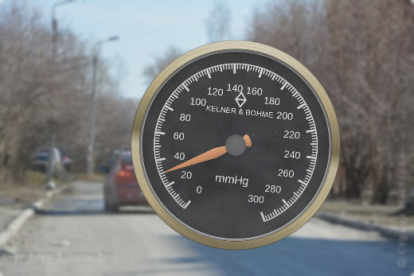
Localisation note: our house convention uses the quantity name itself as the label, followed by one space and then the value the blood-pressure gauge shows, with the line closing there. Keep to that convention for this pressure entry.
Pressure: 30 mmHg
